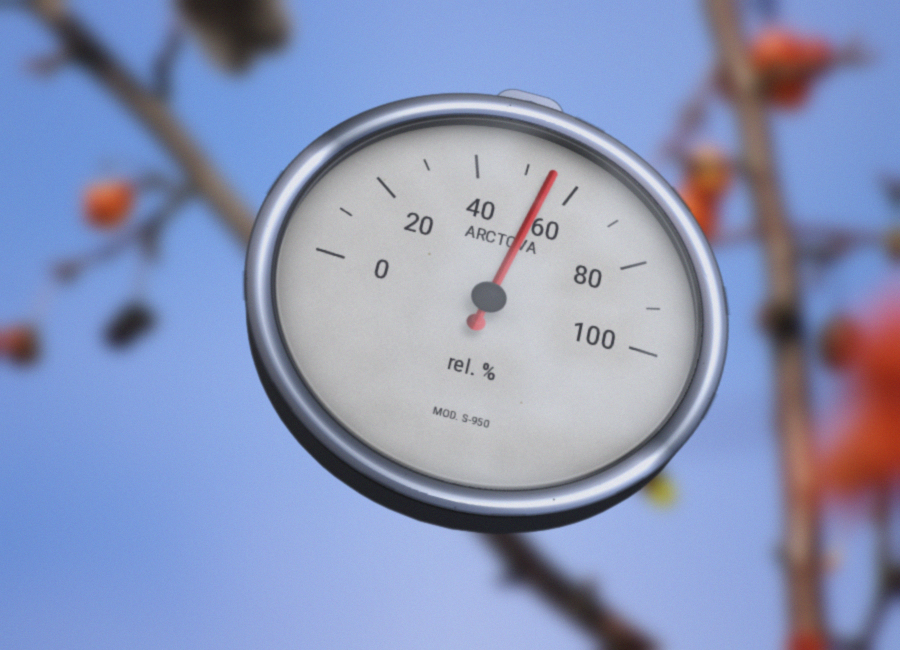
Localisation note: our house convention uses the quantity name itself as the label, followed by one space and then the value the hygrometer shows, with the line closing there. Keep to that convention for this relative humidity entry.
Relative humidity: 55 %
